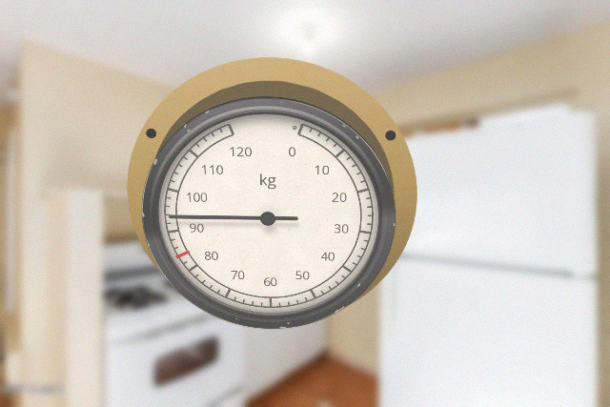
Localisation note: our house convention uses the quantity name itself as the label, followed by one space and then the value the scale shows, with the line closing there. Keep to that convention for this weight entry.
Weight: 94 kg
